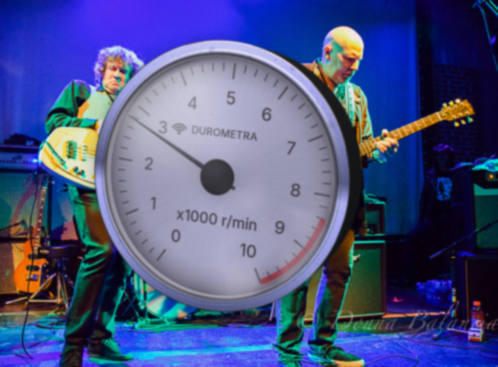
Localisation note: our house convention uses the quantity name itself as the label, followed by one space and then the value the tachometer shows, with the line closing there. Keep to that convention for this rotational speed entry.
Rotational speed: 2800 rpm
